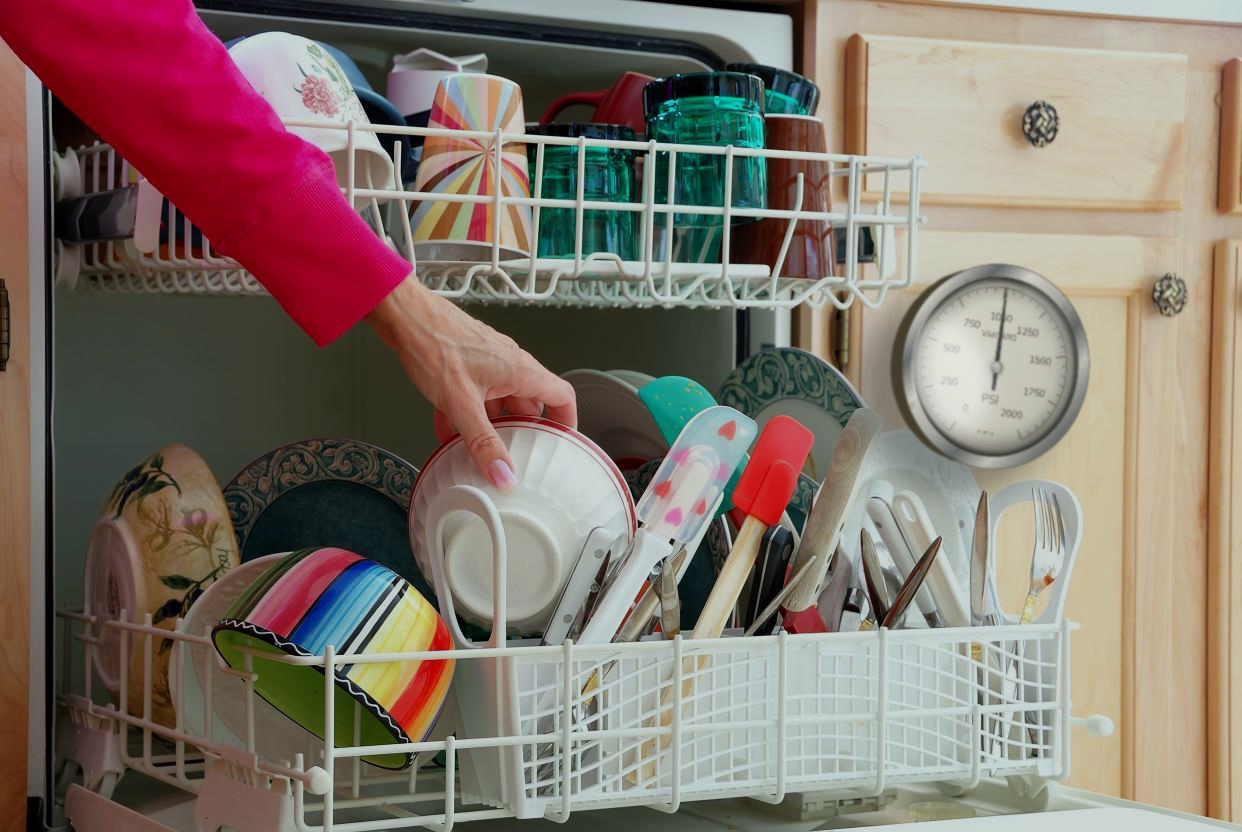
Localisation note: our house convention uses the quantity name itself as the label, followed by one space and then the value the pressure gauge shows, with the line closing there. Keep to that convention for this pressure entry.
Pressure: 1000 psi
